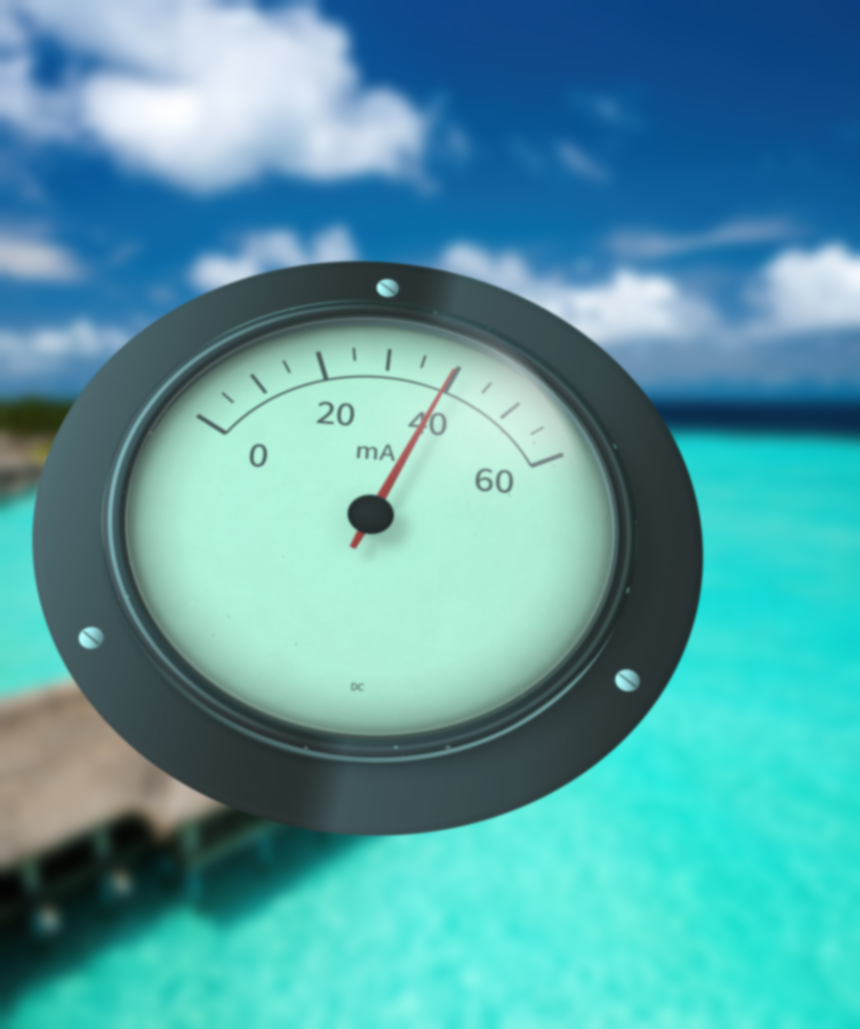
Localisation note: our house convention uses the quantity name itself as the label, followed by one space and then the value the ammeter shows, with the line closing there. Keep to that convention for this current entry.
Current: 40 mA
